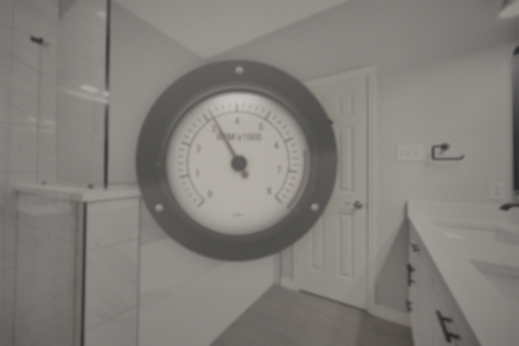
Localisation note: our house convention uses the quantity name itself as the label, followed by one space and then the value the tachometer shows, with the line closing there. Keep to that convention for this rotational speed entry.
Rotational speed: 3200 rpm
